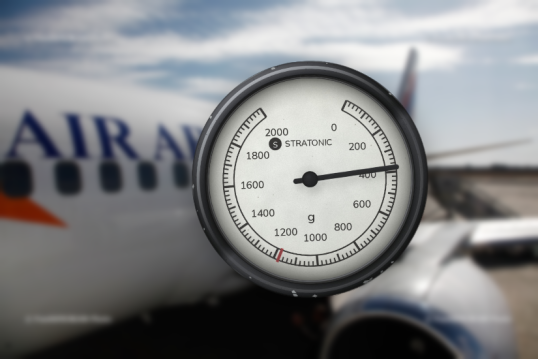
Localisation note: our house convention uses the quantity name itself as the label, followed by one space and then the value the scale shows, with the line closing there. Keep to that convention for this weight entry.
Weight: 380 g
